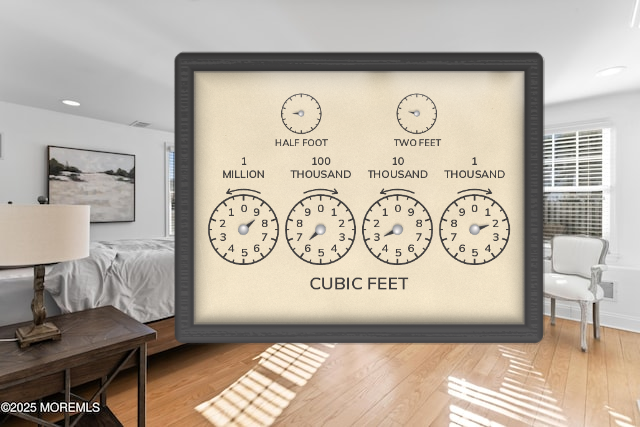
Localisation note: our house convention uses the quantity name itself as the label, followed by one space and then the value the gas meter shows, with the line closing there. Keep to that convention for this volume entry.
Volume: 863200 ft³
